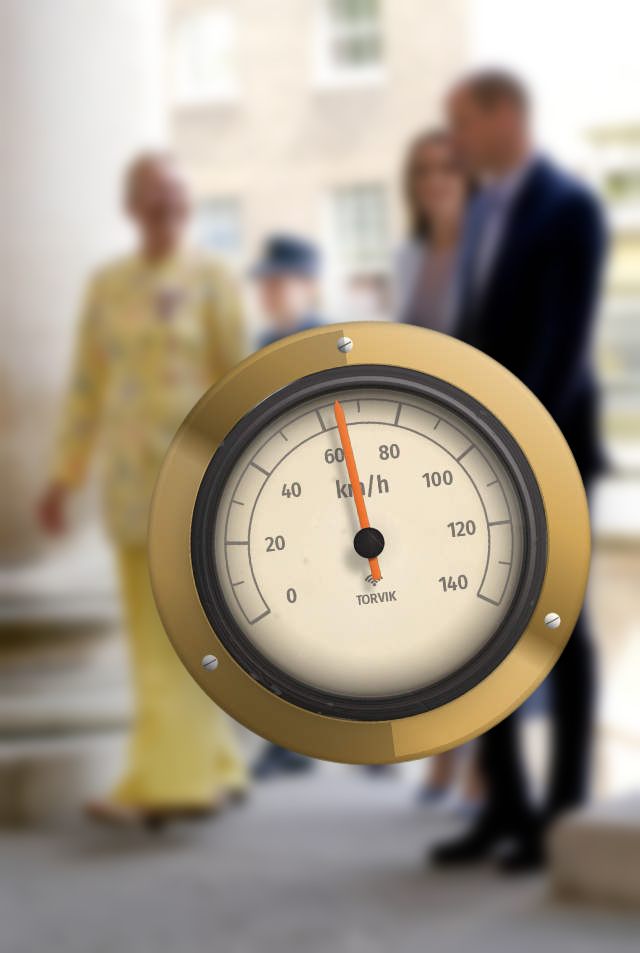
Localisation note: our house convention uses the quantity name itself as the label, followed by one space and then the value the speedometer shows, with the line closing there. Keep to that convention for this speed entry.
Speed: 65 km/h
